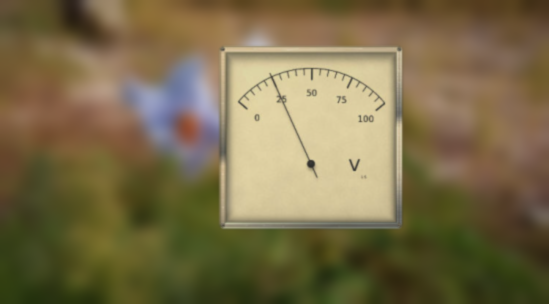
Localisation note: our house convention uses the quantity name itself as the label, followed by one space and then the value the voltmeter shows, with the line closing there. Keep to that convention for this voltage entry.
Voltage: 25 V
